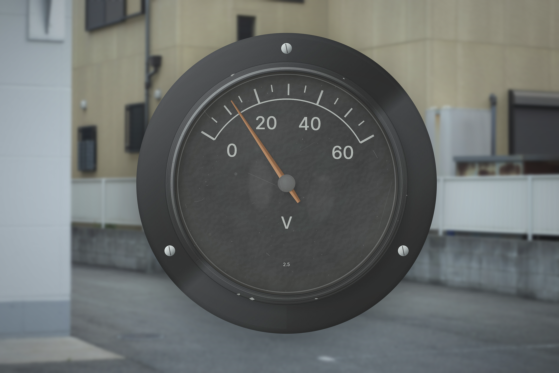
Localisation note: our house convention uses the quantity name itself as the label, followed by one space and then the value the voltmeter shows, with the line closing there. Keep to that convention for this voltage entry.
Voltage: 12.5 V
